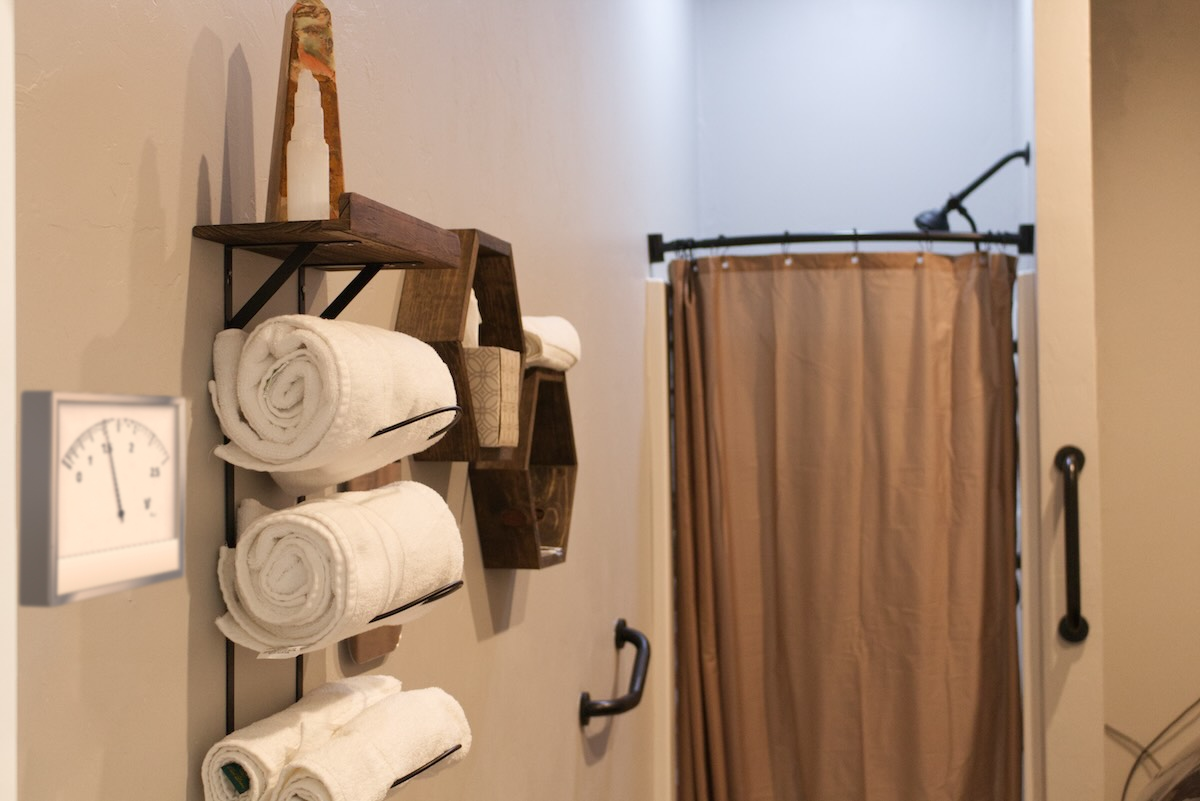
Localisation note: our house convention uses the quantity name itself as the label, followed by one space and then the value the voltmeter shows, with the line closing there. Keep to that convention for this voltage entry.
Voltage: 1.5 V
